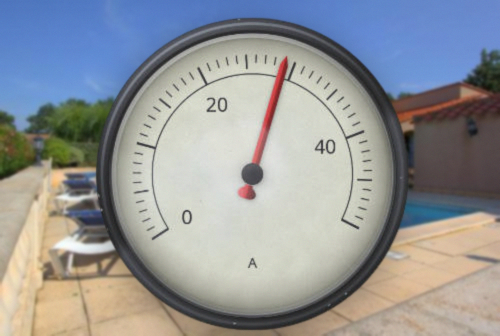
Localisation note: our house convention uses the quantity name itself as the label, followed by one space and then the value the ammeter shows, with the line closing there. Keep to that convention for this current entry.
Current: 29 A
